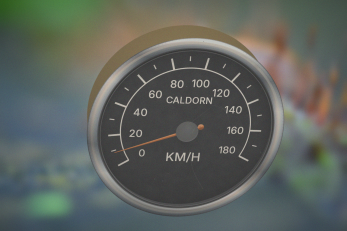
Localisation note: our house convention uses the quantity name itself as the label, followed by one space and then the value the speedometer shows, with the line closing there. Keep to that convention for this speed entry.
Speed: 10 km/h
